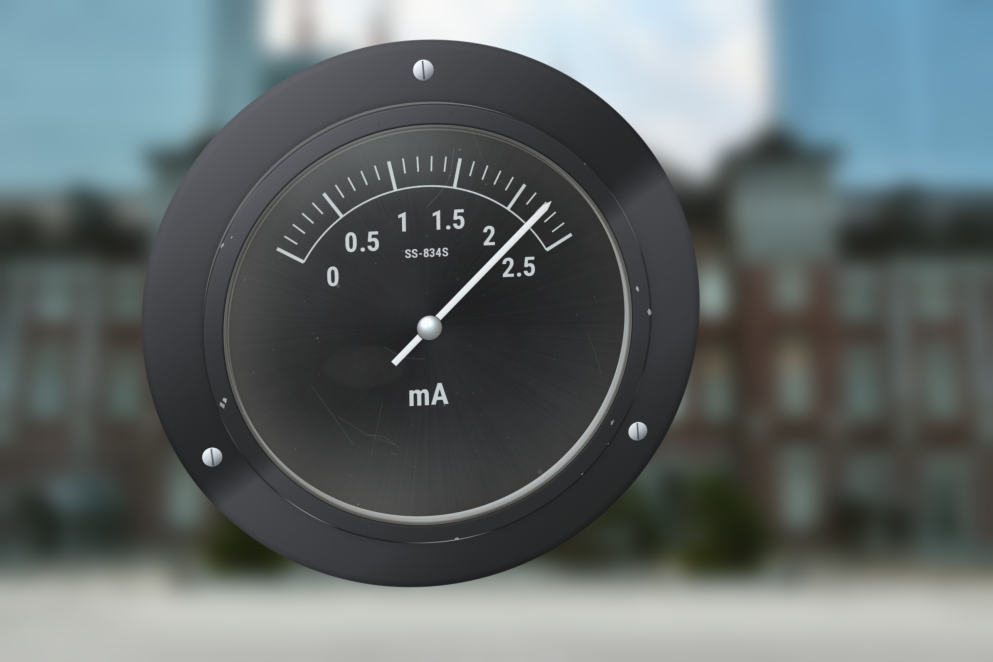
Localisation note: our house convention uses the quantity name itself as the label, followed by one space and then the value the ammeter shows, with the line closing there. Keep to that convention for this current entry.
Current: 2.2 mA
